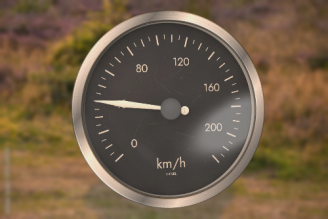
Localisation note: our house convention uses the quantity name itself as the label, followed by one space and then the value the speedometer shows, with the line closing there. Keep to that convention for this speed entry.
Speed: 40 km/h
